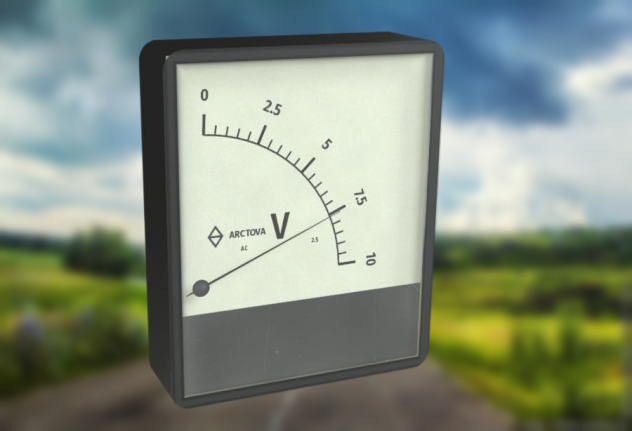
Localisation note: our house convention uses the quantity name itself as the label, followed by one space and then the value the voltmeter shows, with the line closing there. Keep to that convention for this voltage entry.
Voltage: 7.5 V
